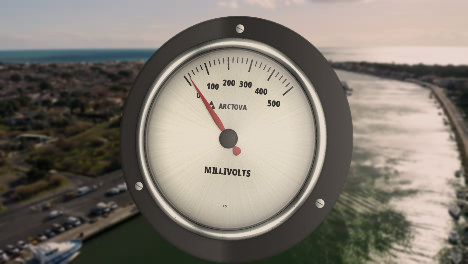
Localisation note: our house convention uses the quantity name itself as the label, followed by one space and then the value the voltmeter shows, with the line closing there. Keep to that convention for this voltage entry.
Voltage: 20 mV
